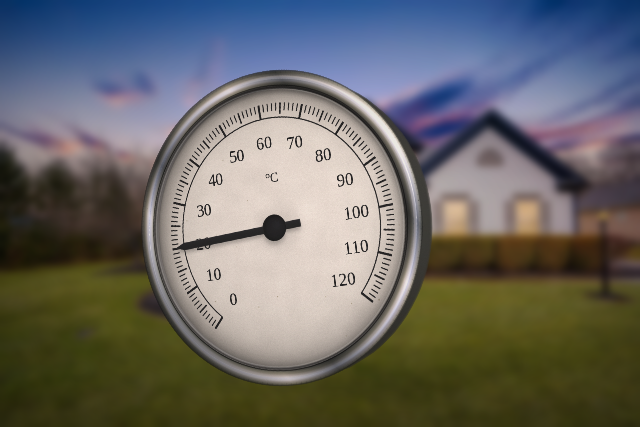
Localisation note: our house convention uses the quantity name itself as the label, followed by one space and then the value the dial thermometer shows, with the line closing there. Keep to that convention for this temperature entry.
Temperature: 20 °C
